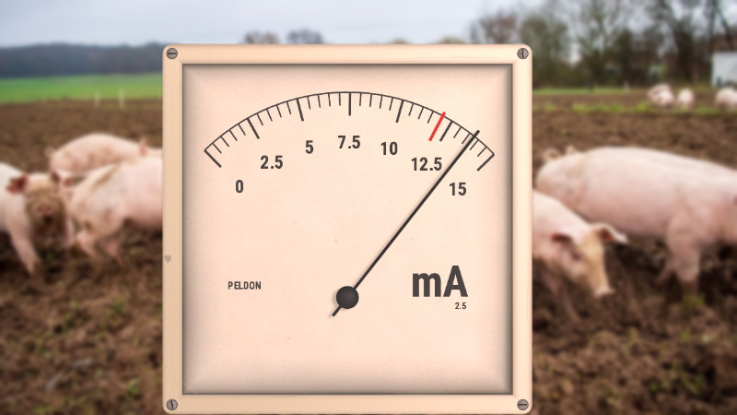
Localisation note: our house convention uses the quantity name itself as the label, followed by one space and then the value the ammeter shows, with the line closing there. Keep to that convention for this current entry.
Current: 13.75 mA
